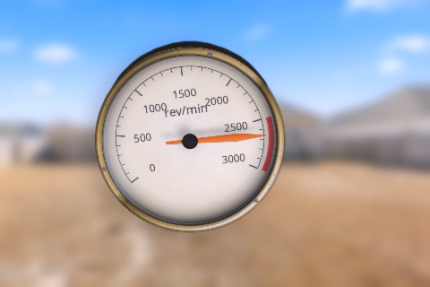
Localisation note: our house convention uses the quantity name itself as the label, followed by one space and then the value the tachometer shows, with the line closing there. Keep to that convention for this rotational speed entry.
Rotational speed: 2650 rpm
